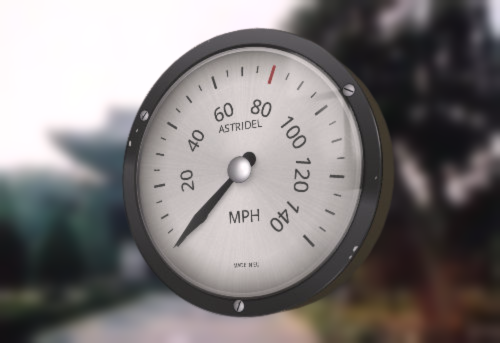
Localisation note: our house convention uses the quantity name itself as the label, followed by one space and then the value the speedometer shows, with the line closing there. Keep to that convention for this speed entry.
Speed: 0 mph
